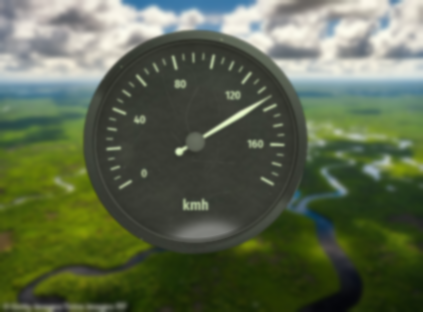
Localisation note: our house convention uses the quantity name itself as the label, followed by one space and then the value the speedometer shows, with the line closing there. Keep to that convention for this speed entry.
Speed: 135 km/h
